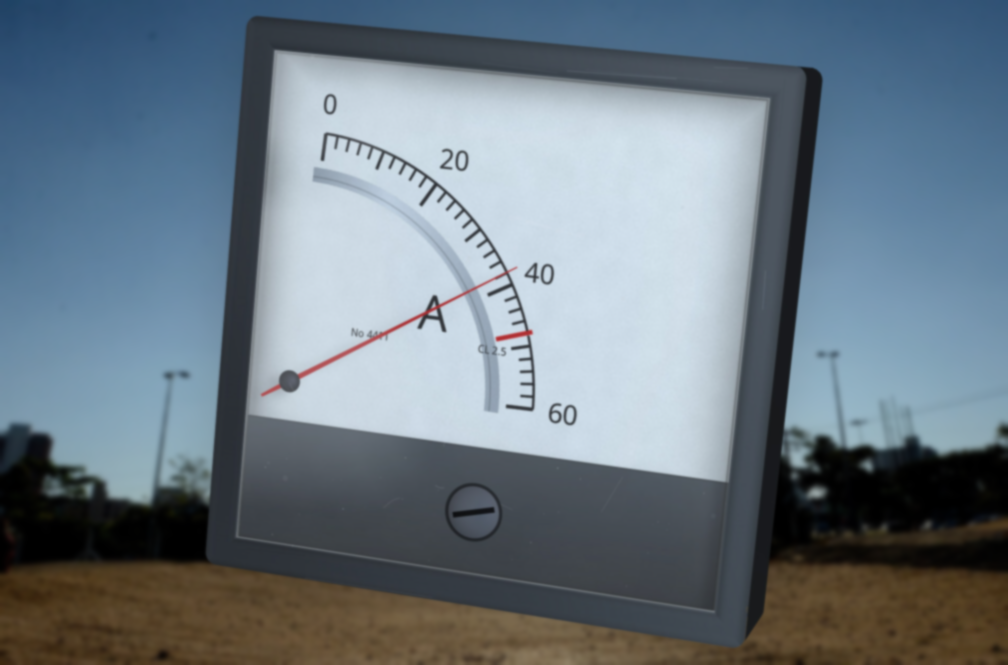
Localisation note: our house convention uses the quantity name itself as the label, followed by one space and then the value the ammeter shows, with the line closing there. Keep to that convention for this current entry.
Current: 38 A
